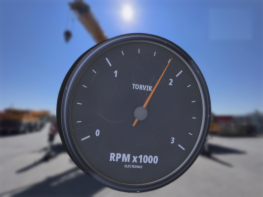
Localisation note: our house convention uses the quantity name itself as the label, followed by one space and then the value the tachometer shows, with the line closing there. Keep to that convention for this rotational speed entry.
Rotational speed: 1800 rpm
